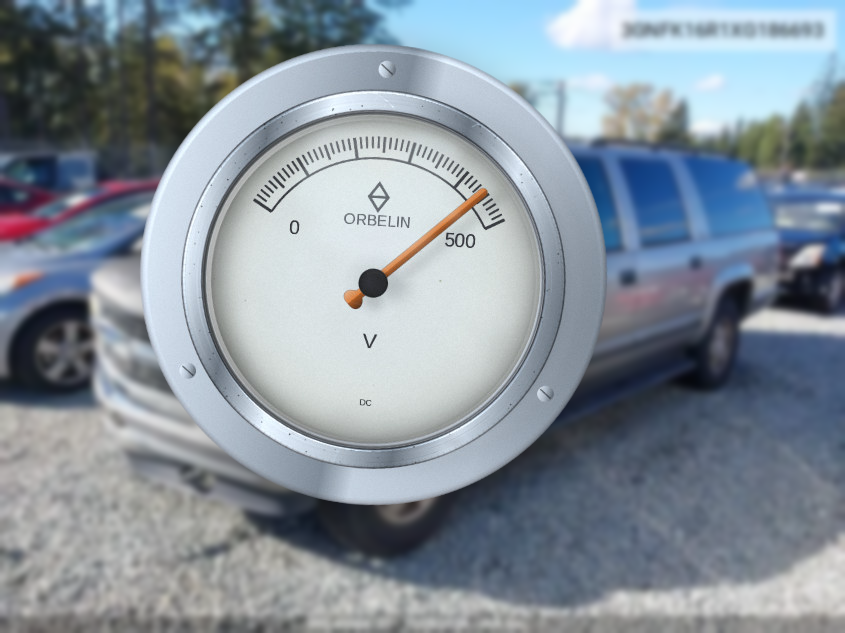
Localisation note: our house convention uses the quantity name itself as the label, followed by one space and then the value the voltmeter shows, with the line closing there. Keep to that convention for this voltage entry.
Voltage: 440 V
